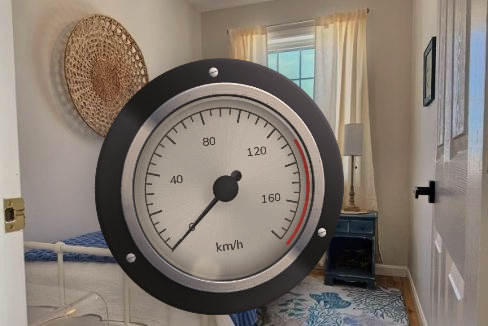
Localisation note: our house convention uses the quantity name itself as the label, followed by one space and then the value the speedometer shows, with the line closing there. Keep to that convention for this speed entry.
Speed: 0 km/h
